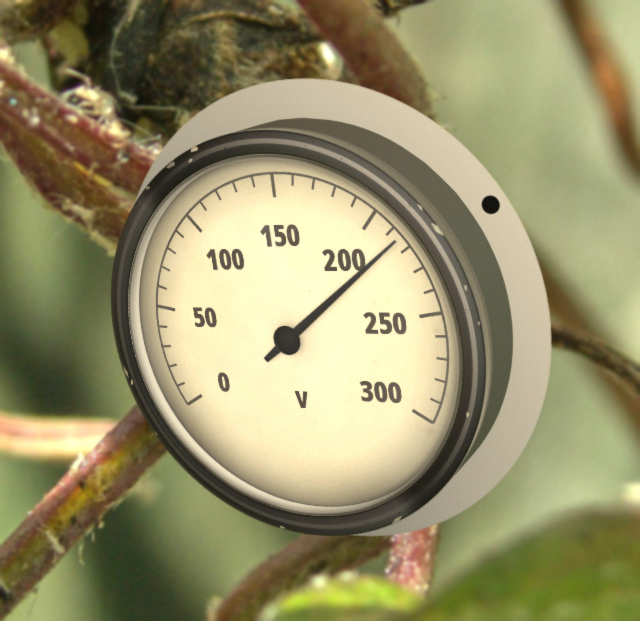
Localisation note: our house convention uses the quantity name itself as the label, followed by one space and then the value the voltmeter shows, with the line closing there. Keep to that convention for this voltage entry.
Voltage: 215 V
